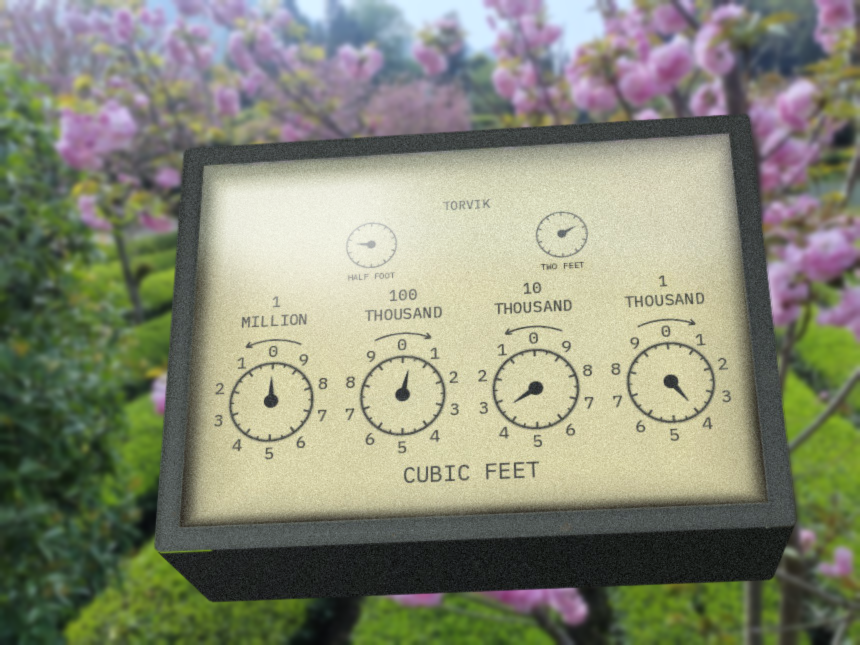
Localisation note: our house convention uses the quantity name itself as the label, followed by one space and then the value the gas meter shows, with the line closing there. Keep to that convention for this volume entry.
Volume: 3400 ft³
